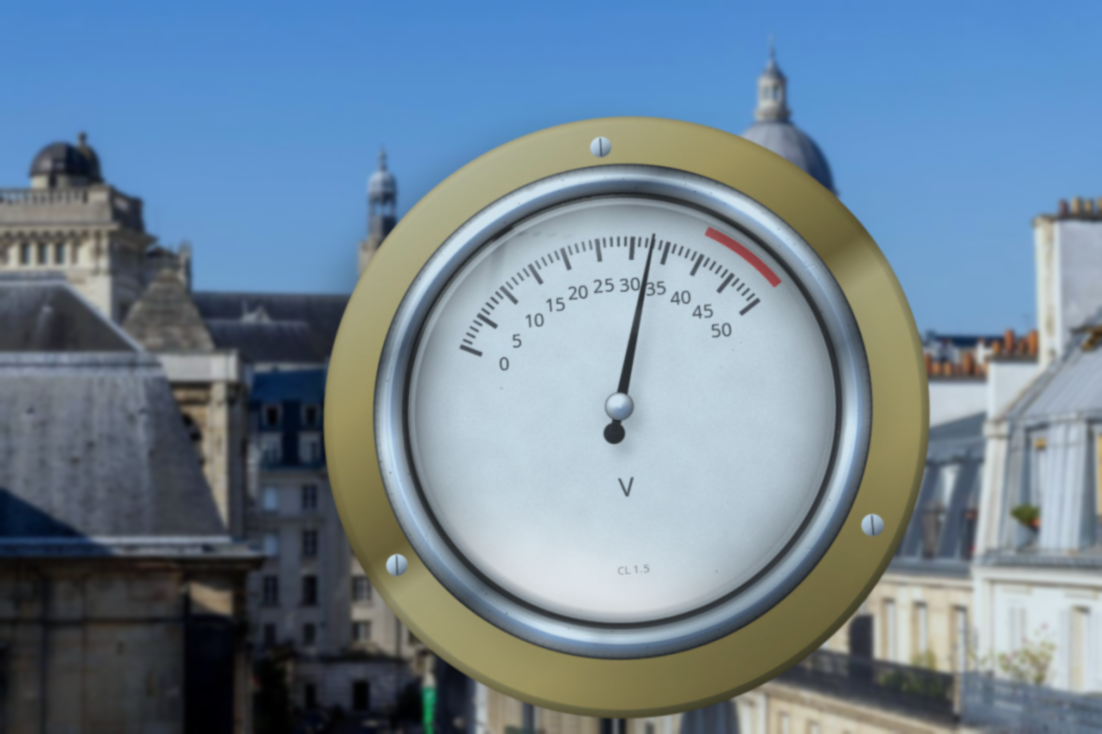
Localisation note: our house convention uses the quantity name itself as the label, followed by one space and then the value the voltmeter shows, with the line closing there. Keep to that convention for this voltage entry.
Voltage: 33 V
